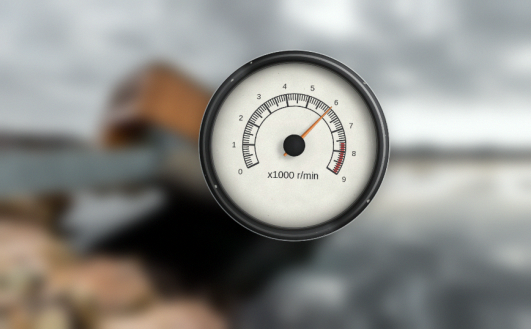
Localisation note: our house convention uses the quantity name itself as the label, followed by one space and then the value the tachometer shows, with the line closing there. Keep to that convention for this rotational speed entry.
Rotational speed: 6000 rpm
